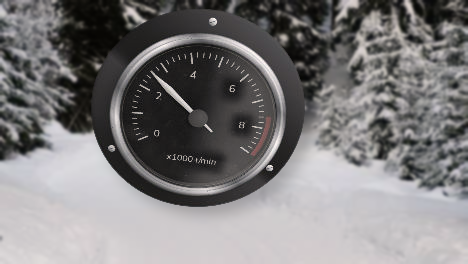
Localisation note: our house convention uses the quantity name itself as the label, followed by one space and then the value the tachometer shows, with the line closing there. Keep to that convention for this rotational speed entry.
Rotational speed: 2600 rpm
